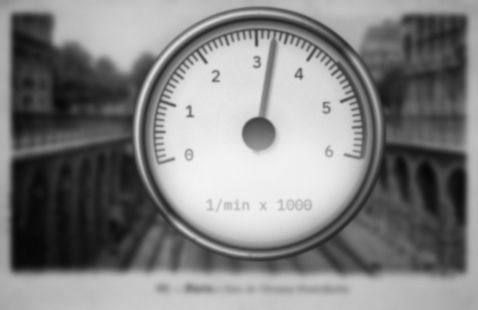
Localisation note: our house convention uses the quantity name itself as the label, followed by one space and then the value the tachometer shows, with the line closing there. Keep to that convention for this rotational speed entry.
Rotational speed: 3300 rpm
